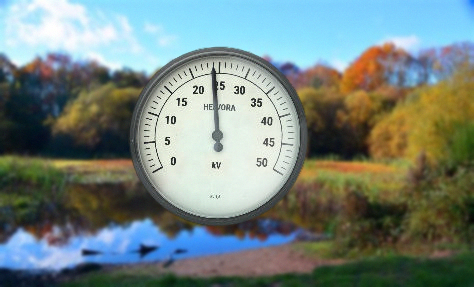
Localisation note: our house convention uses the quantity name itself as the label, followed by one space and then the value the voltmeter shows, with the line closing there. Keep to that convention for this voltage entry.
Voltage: 24 kV
